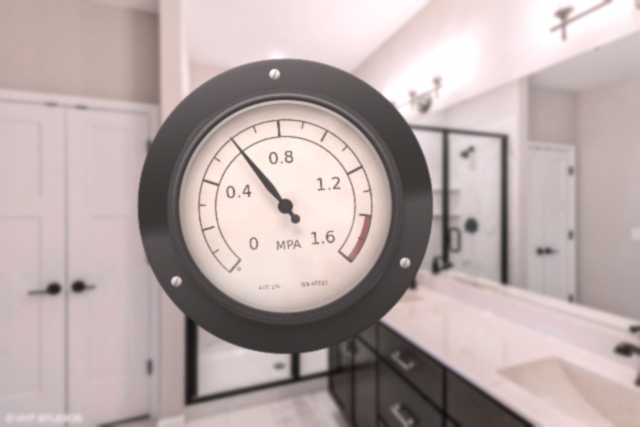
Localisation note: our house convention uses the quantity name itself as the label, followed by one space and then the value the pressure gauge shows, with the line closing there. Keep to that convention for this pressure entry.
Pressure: 0.6 MPa
